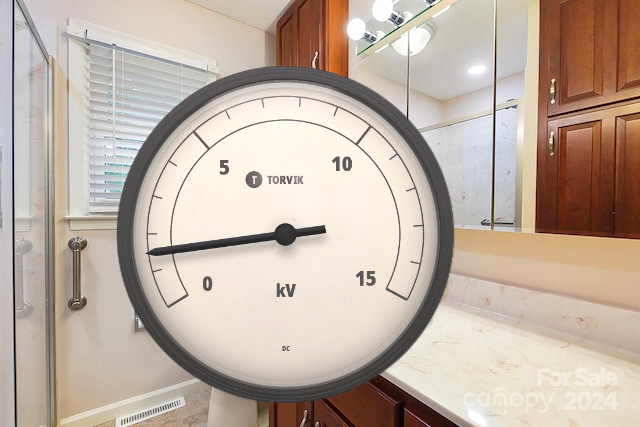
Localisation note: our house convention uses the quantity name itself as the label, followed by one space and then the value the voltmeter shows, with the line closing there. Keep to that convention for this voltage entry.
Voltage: 1.5 kV
